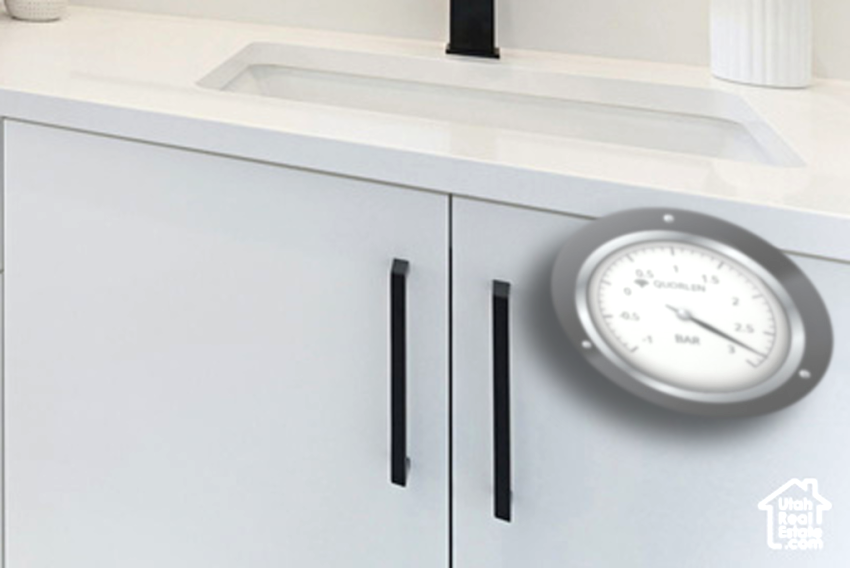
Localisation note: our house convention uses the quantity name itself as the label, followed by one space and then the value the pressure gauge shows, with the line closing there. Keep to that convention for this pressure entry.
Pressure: 2.8 bar
